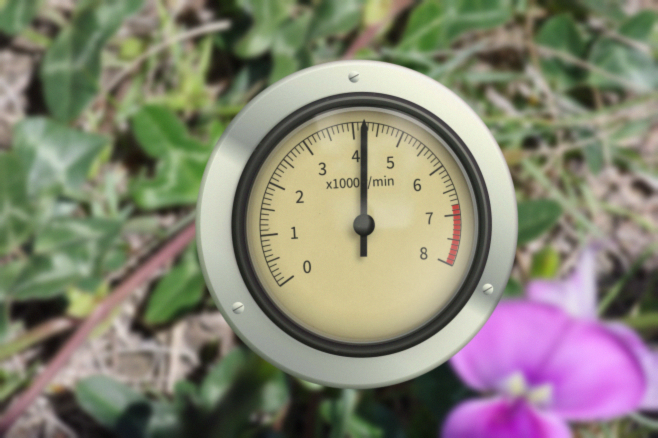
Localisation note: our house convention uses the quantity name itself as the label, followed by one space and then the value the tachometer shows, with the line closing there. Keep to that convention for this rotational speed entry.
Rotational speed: 4200 rpm
